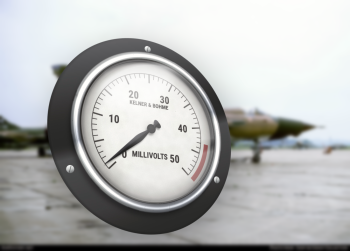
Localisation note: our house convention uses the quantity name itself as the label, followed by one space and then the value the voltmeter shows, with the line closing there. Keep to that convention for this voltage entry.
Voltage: 1 mV
